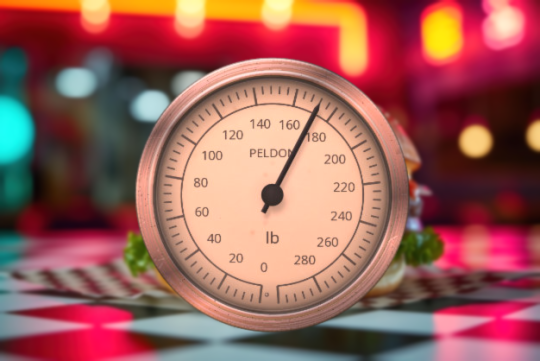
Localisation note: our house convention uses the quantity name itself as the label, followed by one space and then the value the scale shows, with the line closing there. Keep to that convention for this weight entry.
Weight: 172 lb
